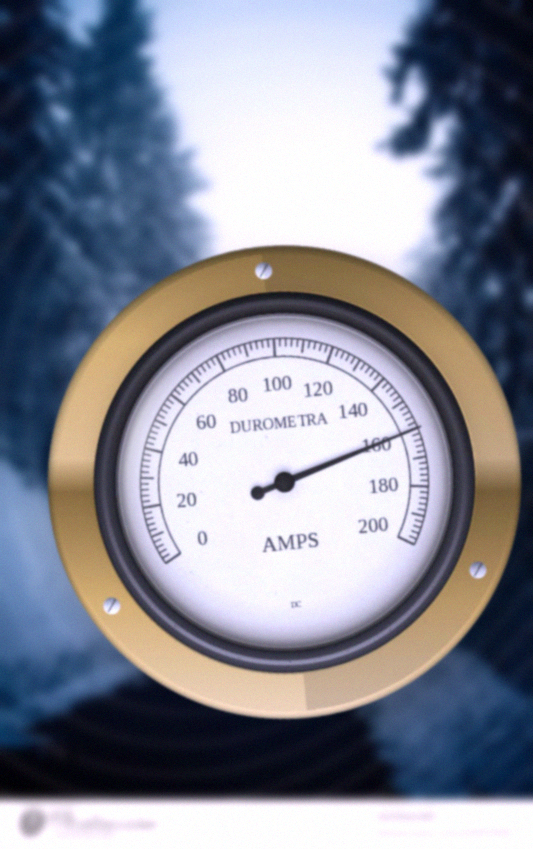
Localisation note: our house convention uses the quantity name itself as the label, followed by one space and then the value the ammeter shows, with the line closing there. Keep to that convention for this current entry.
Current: 160 A
